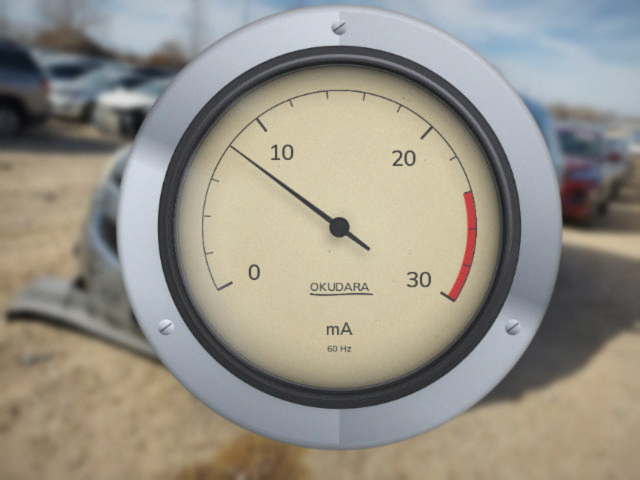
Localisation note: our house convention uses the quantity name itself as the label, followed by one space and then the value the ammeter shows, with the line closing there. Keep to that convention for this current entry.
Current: 8 mA
